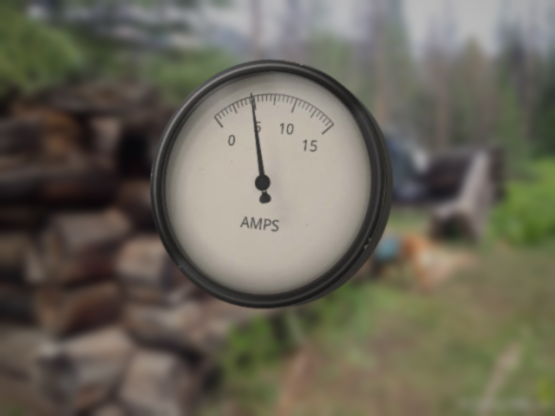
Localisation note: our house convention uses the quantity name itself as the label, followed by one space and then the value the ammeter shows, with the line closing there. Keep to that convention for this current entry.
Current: 5 A
